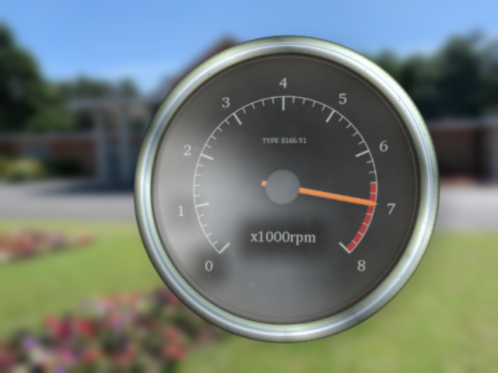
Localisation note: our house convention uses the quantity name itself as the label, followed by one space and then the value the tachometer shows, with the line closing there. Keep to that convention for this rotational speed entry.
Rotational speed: 7000 rpm
